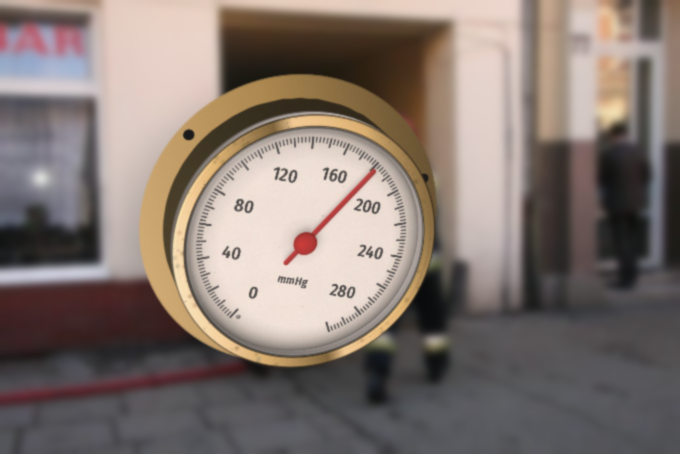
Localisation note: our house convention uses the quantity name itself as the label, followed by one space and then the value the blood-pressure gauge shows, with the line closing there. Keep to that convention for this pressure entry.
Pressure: 180 mmHg
